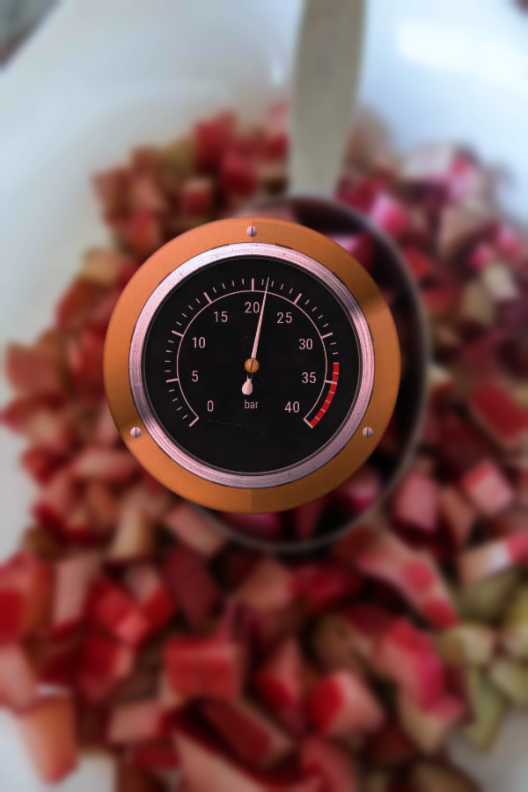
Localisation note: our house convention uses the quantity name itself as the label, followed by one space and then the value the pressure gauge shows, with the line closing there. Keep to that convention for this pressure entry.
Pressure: 21.5 bar
